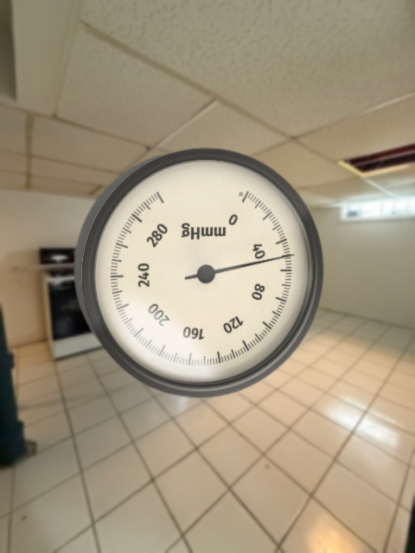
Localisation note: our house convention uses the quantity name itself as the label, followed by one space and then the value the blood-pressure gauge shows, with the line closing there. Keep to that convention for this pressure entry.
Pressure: 50 mmHg
